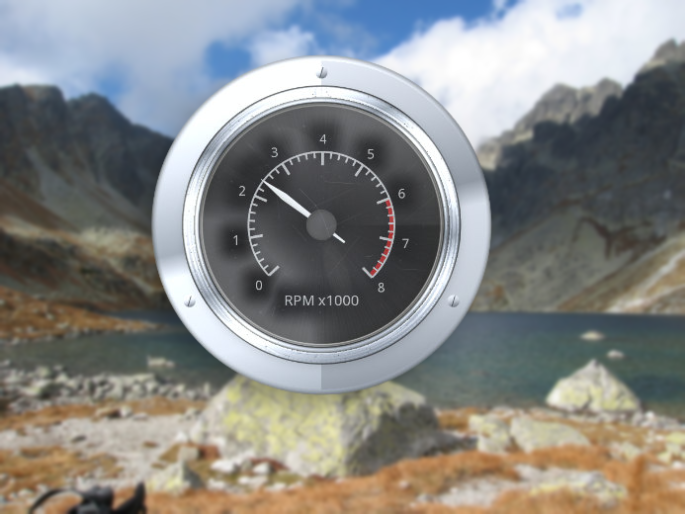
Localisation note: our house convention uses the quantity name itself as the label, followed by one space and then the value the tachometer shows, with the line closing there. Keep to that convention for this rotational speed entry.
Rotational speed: 2400 rpm
